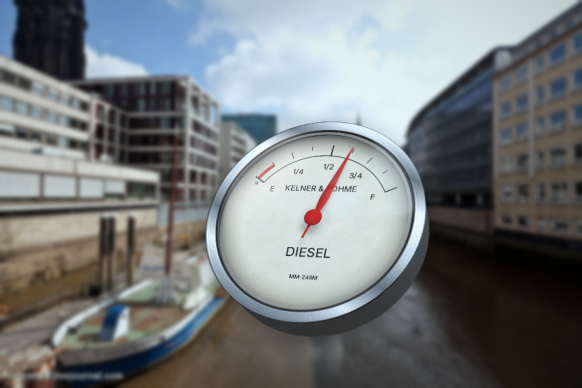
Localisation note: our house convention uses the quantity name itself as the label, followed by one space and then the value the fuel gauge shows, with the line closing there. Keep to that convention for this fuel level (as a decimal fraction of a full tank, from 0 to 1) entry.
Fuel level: 0.625
